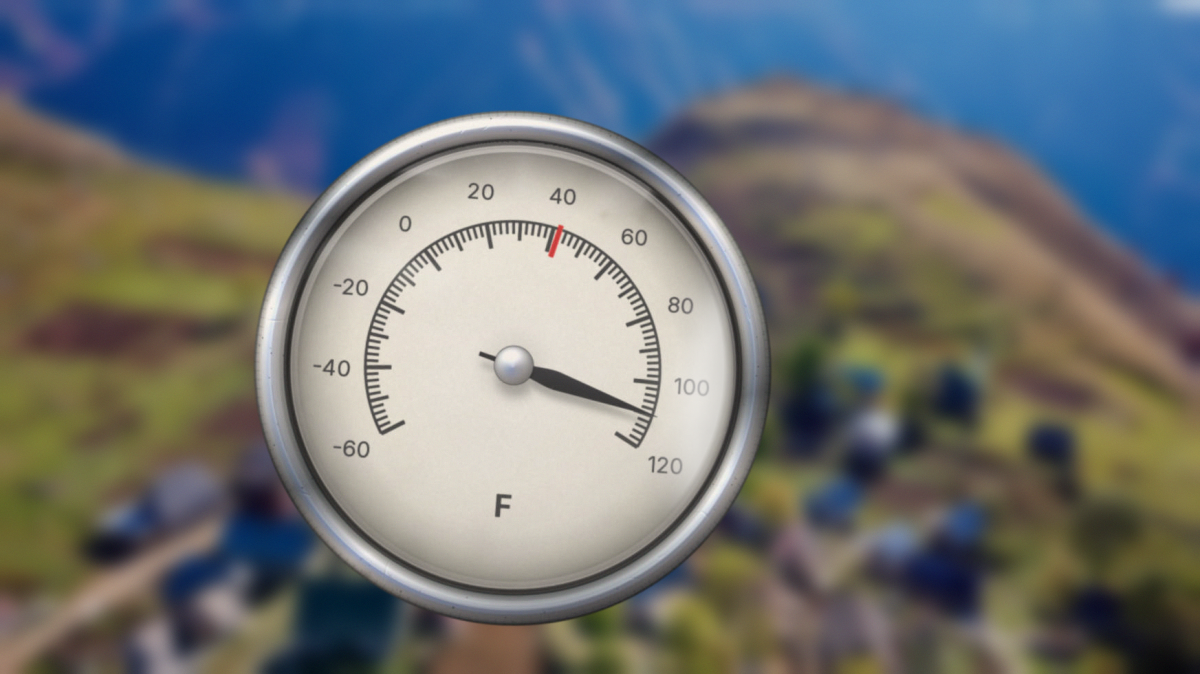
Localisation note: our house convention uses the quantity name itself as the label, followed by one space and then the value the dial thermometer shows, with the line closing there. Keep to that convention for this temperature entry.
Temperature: 110 °F
